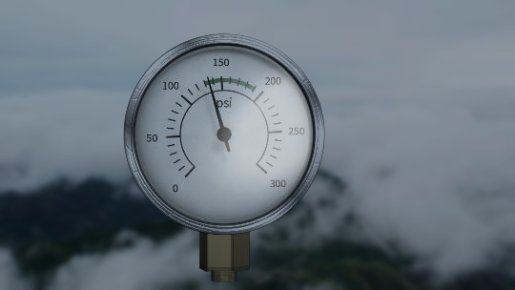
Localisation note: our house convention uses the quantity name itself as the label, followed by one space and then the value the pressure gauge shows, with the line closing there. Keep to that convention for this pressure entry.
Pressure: 135 psi
